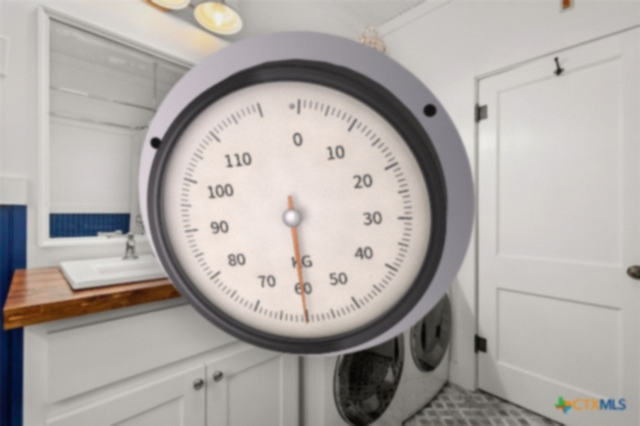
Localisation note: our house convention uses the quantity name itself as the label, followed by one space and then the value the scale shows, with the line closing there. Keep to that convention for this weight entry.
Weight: 60 kg
